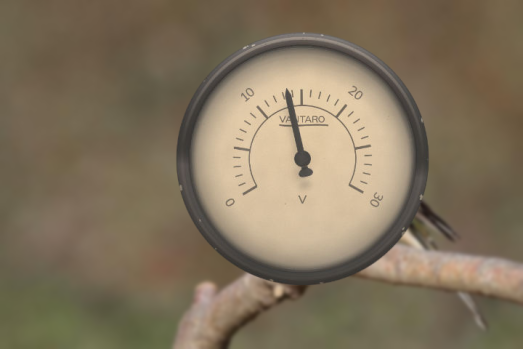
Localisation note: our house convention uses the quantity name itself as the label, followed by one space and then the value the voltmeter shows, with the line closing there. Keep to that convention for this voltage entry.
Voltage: 13.5 V
